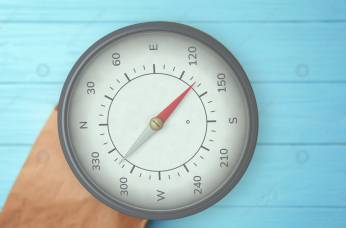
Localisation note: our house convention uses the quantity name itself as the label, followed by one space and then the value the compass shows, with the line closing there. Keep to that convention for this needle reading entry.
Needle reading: 135 °
